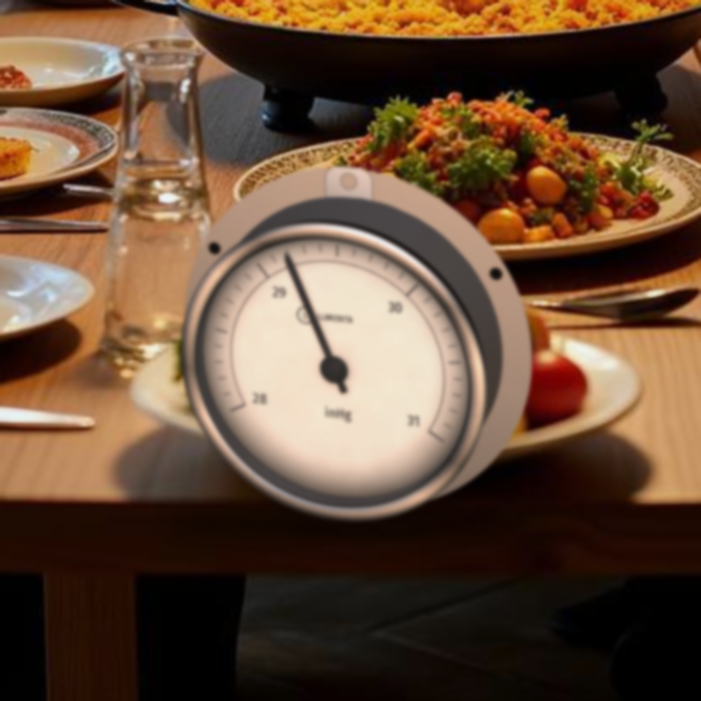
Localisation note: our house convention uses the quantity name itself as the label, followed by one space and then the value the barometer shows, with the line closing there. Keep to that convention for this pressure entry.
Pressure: 29.2 inHg
